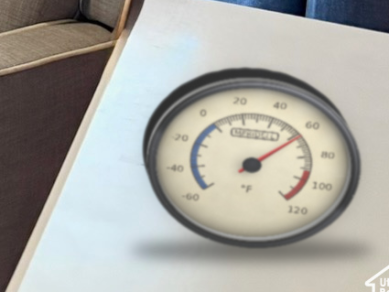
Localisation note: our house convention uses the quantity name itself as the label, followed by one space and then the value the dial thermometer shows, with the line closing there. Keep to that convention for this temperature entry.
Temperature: 60 °F
